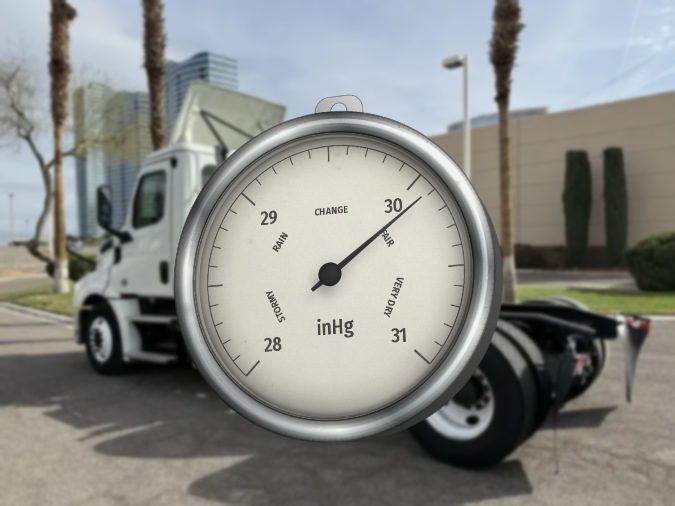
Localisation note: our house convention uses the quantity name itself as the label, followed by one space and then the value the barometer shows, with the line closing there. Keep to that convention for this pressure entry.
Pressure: 30.1 inHg
